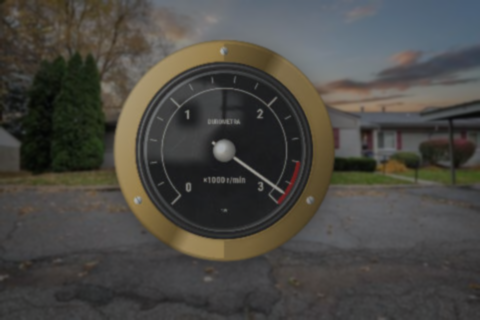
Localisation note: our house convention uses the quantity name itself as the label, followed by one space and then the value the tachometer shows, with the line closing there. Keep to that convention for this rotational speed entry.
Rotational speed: 2900 rpm
